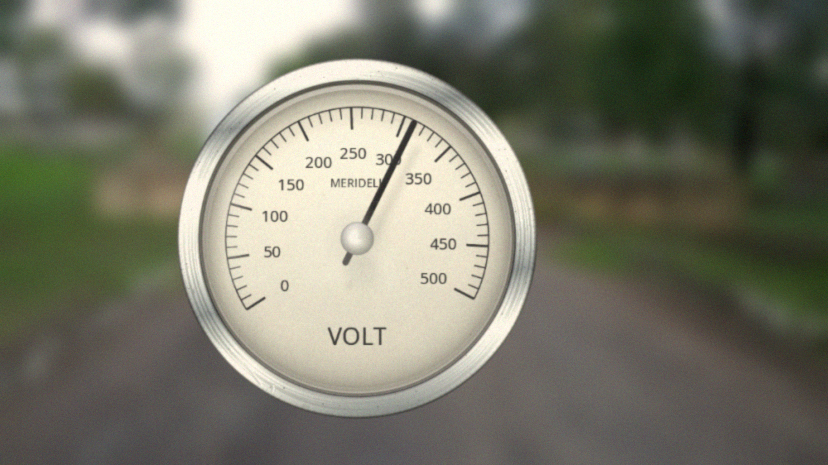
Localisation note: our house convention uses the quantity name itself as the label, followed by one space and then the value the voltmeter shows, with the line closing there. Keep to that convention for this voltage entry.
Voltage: 310 V
